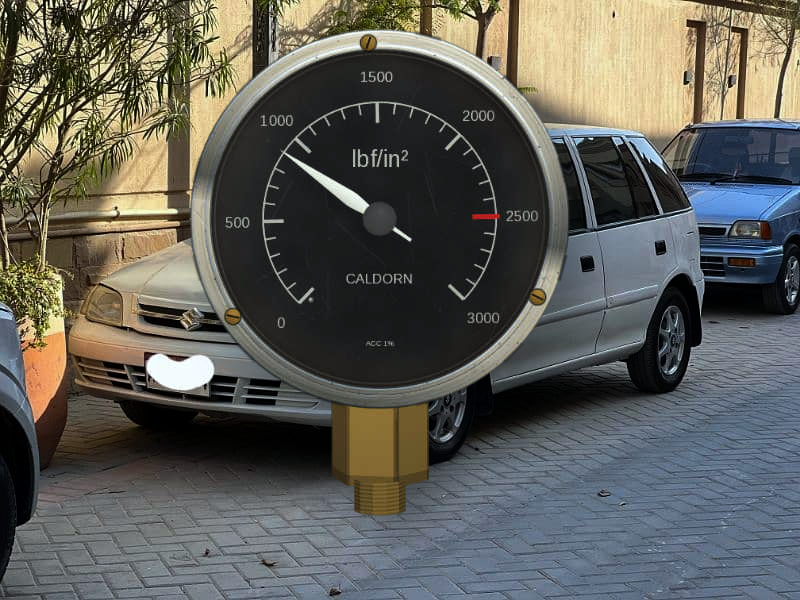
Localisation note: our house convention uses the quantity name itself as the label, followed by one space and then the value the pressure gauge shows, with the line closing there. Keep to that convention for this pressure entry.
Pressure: 900 psi
